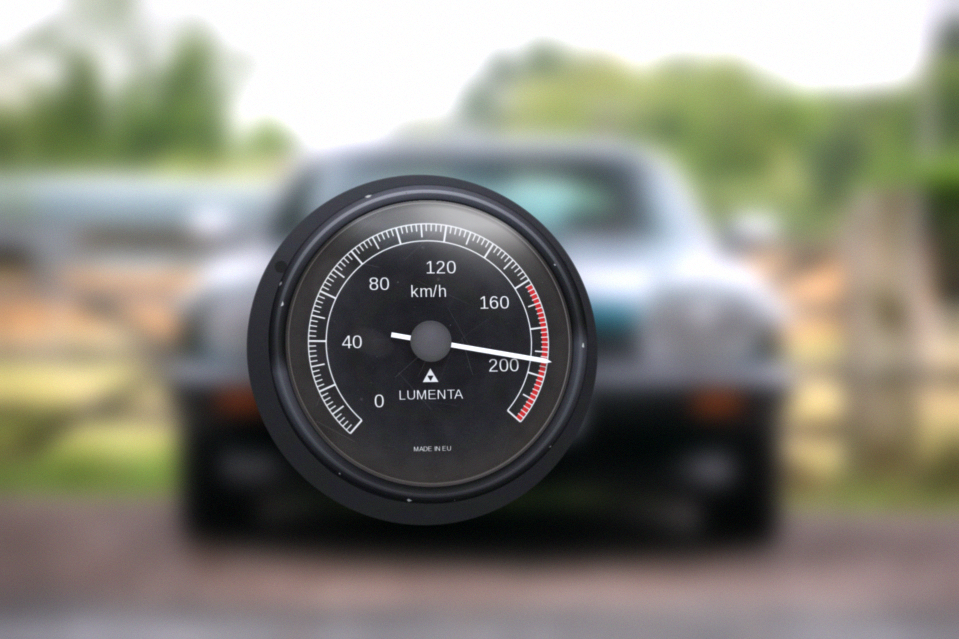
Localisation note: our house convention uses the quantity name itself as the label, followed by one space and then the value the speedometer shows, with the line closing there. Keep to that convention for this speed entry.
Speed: 194 km/h
